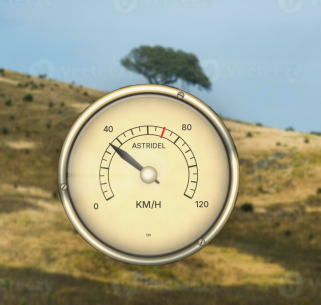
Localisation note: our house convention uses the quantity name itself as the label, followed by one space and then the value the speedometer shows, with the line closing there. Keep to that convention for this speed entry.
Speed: 35 km/h
